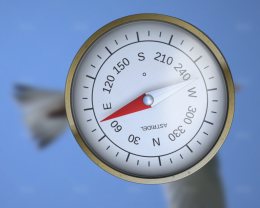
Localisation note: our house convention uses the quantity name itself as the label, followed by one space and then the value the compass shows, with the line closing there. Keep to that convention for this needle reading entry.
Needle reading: 75 °
